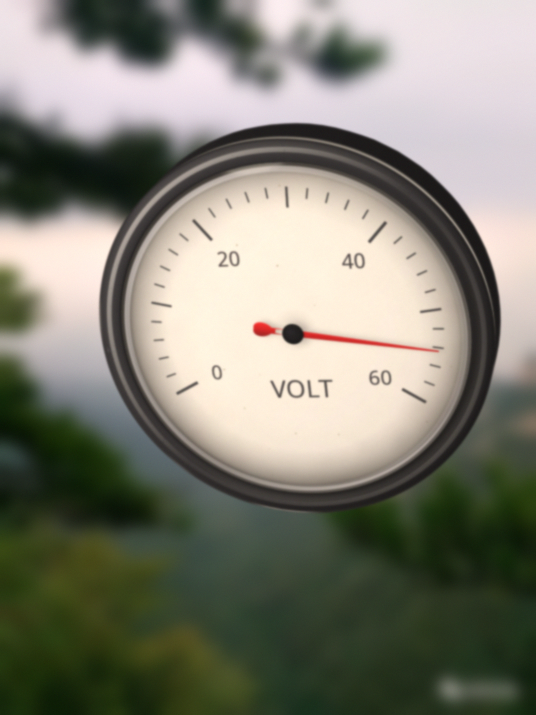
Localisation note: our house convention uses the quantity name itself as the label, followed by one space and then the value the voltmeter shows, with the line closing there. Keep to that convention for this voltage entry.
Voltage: 54 V
